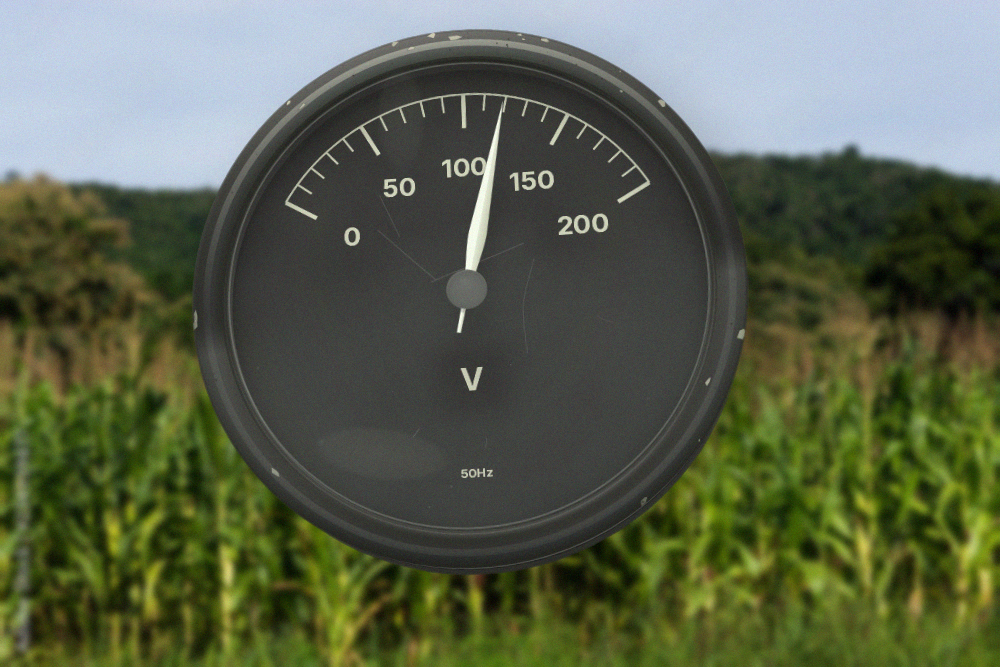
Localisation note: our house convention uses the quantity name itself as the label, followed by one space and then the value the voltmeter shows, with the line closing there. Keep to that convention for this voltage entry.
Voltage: 120 V
